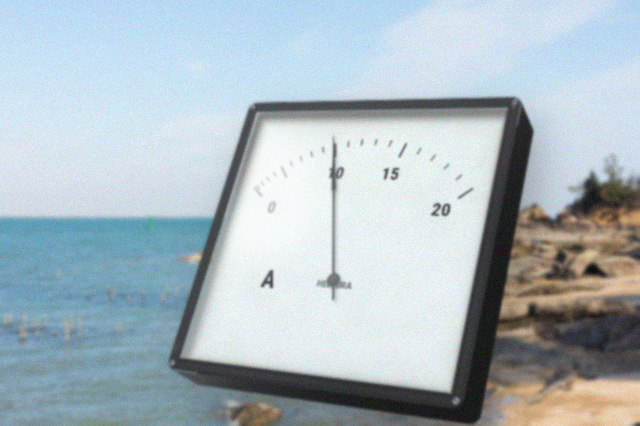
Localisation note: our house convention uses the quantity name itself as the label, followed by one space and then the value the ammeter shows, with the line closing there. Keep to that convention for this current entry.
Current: 10 A
